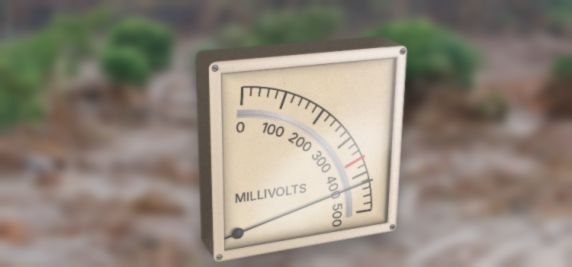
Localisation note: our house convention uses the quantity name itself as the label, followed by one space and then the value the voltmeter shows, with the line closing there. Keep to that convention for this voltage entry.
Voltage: 420 mV
